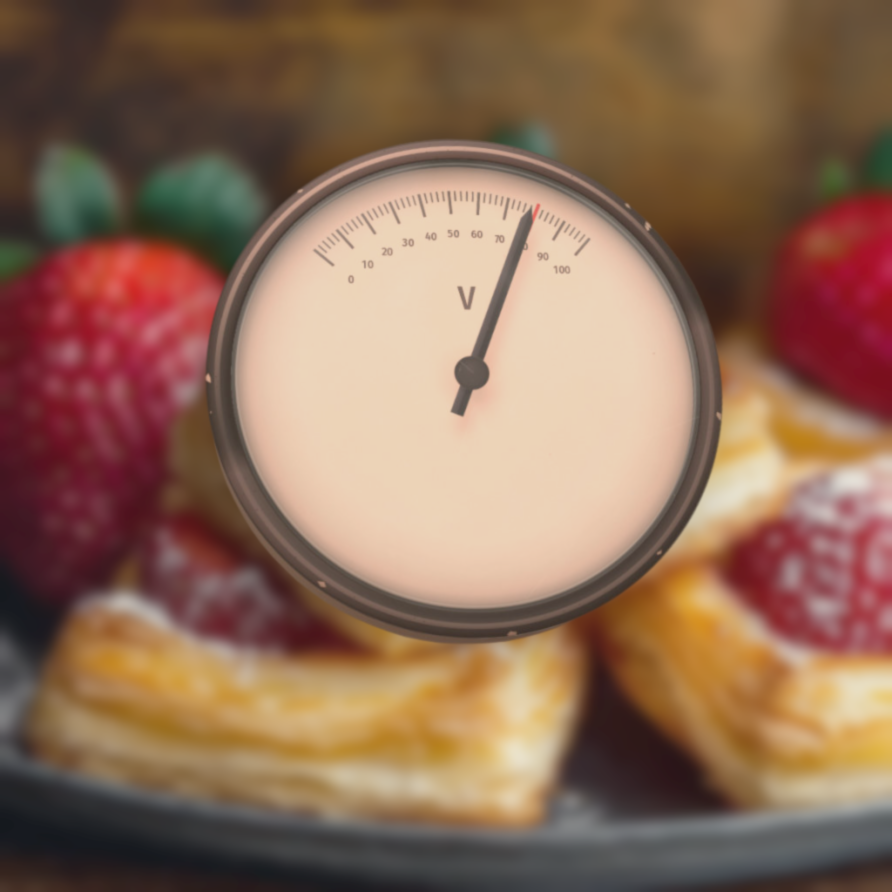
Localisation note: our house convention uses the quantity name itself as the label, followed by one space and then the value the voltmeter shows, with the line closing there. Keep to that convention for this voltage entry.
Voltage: 78 V
